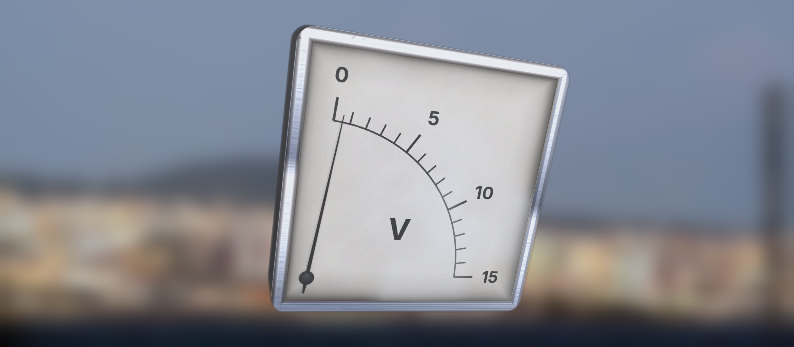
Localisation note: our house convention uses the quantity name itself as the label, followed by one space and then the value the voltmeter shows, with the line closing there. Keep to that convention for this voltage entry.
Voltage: 0.5 V
